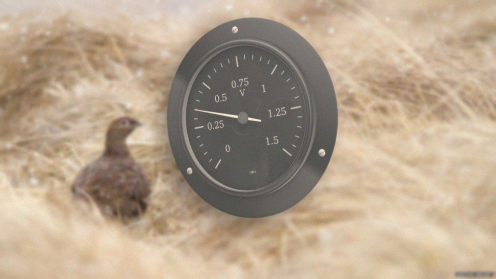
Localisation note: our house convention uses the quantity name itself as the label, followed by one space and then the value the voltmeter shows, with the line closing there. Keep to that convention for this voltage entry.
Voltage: 0.35 V
